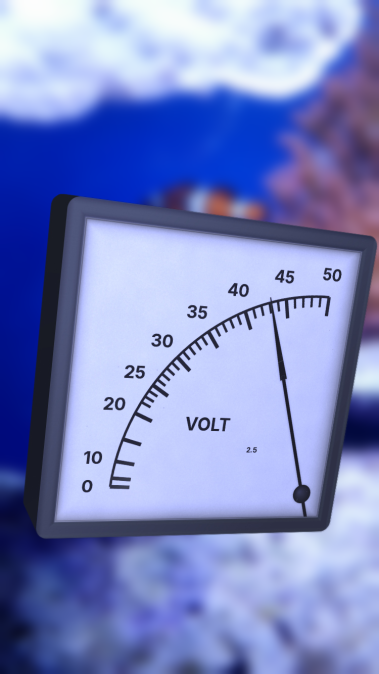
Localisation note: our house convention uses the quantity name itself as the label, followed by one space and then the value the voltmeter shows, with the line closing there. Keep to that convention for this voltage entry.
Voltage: 43 V
